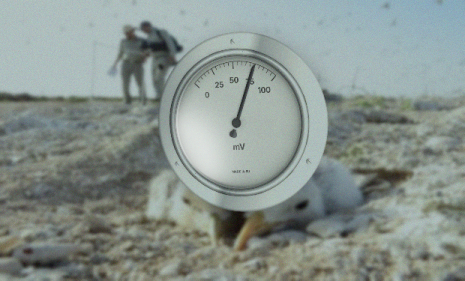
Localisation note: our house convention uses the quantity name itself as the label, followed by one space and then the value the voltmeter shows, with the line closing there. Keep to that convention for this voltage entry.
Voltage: 75 mV
